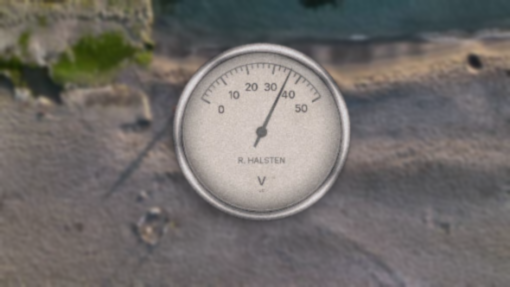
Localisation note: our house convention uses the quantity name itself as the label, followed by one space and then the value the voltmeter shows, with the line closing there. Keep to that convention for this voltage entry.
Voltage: 36 V
